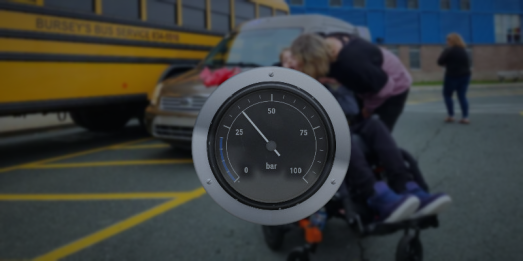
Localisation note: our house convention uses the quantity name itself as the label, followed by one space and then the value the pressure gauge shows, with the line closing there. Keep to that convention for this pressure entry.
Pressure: 35 bar
